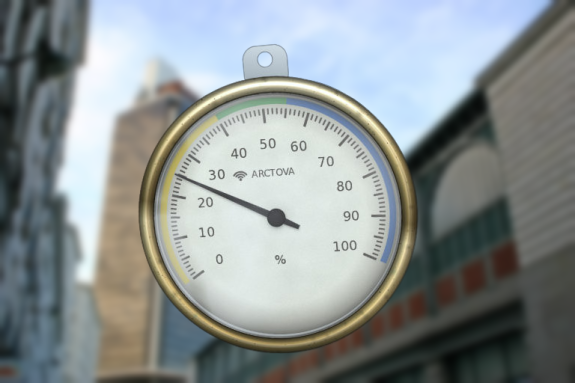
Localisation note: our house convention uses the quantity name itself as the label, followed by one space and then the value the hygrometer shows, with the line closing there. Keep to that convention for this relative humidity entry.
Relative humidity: 25 %
